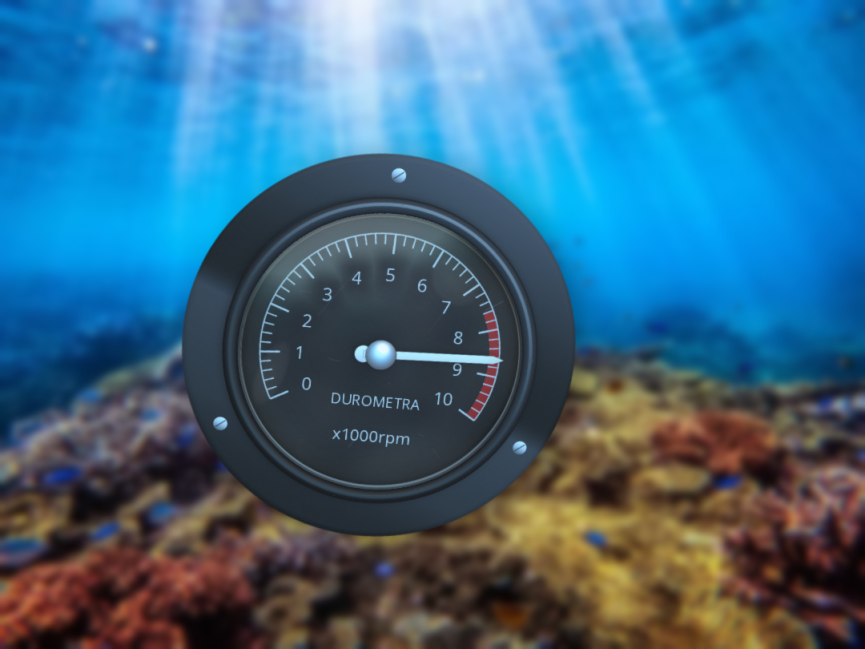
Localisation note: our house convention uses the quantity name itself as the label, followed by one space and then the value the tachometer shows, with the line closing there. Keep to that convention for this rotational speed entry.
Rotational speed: 8600 rpm
